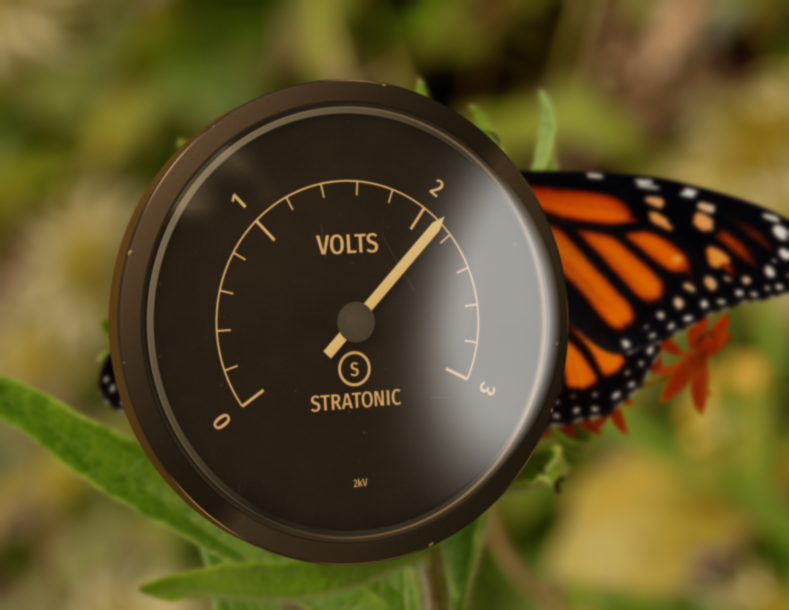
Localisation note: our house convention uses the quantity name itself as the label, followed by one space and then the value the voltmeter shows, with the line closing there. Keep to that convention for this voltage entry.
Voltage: 2.1 V
